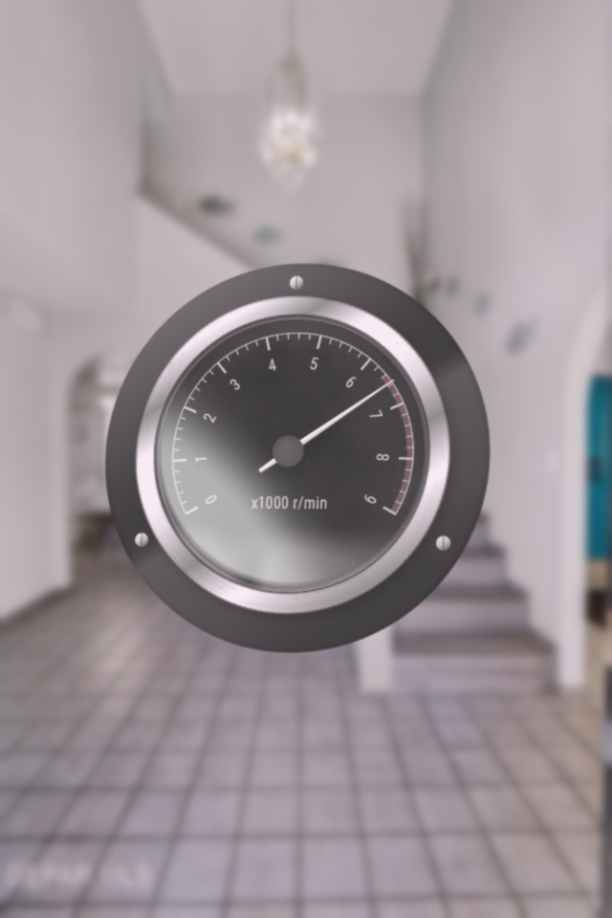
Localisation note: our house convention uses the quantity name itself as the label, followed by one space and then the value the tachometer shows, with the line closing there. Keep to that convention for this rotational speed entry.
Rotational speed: 6600 rpm
